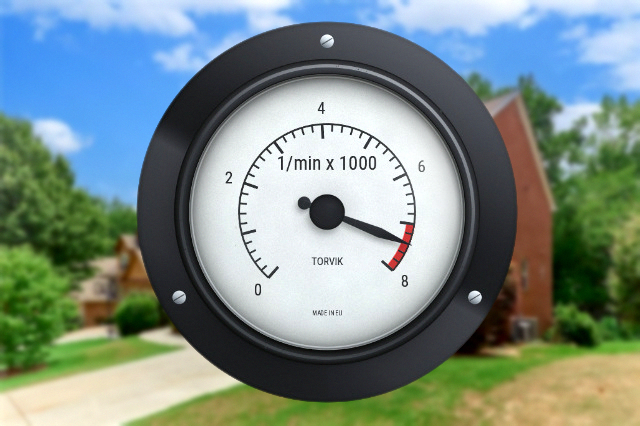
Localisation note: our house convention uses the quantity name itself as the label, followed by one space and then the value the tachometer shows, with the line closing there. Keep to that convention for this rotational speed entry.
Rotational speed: 7400 rpm
